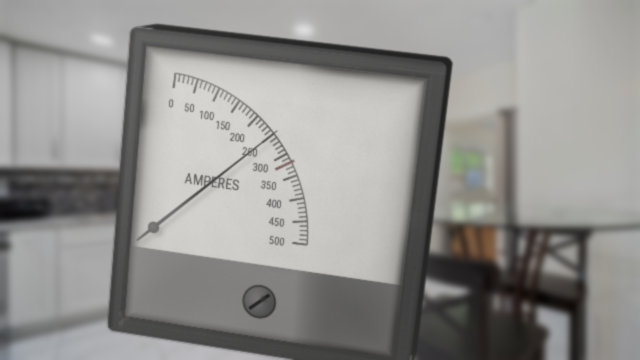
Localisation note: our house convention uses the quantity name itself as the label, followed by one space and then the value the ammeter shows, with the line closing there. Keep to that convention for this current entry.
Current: 250 A
